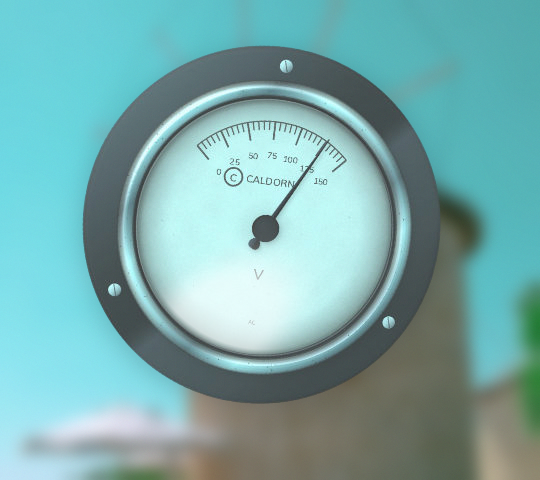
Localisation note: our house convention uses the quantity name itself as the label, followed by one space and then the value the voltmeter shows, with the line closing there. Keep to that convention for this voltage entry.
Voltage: 125 V
